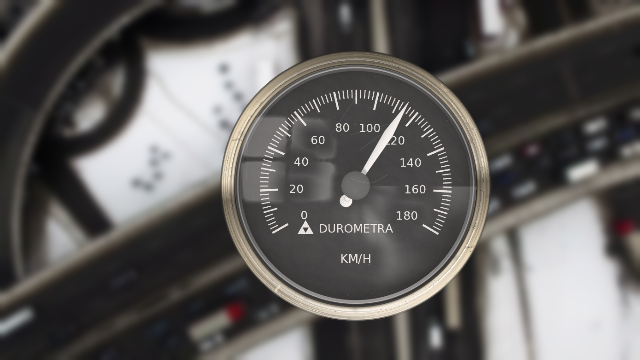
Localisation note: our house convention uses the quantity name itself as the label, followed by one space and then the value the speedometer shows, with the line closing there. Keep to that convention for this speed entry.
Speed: 114 km/h
